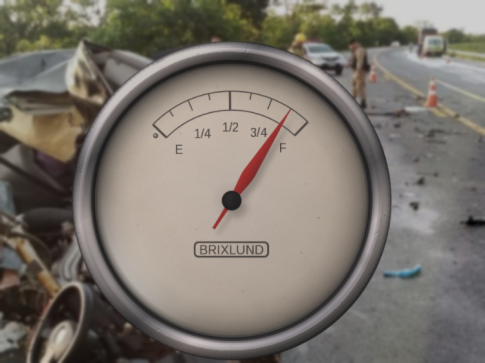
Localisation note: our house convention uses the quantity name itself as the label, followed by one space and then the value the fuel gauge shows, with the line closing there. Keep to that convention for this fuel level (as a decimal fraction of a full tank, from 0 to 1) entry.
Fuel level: 0.875
